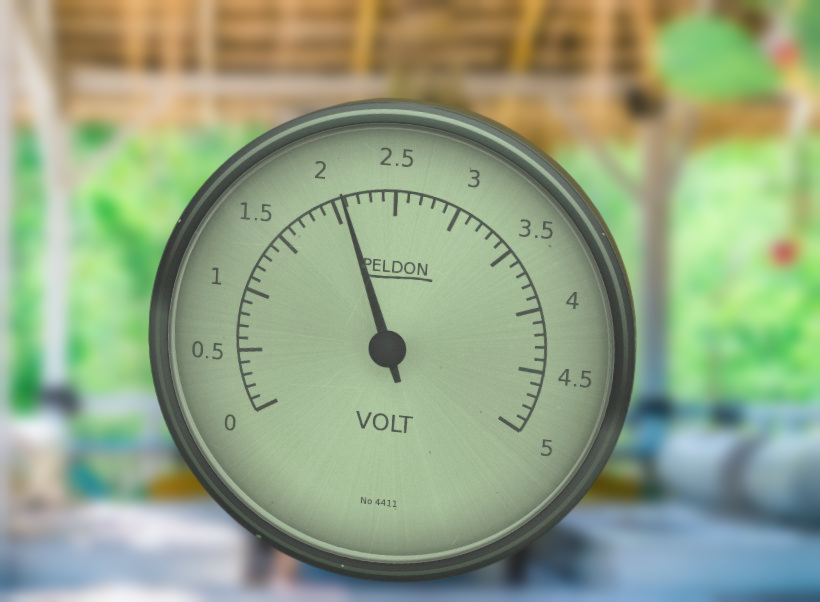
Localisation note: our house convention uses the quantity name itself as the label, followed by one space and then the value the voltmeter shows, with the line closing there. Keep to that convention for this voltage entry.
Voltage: 2.1 V
